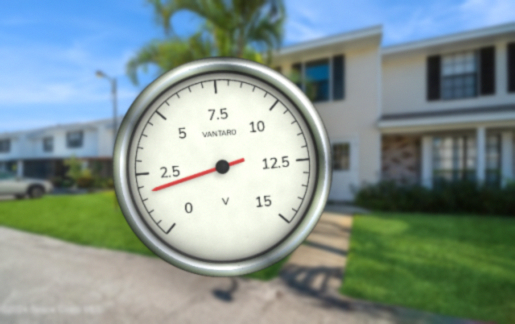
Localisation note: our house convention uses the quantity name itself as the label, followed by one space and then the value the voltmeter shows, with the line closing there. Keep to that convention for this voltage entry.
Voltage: 1.75 V
